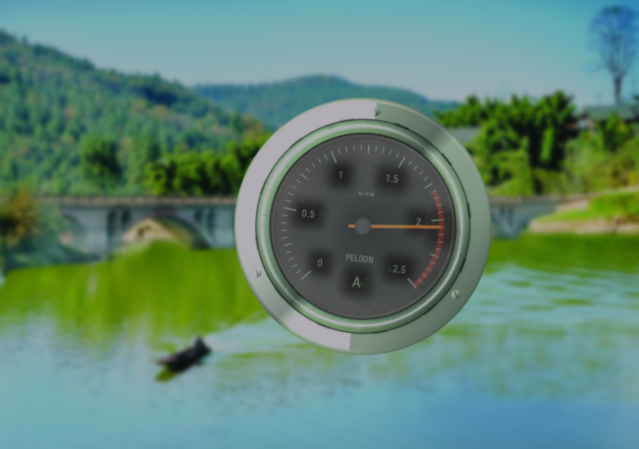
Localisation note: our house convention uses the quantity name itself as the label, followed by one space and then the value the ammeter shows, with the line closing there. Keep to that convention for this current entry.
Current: 2.05 A
